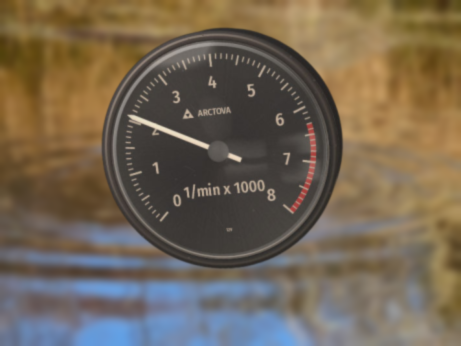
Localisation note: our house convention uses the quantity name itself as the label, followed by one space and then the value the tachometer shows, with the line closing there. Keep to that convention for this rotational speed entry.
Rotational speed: 2100 rpm
